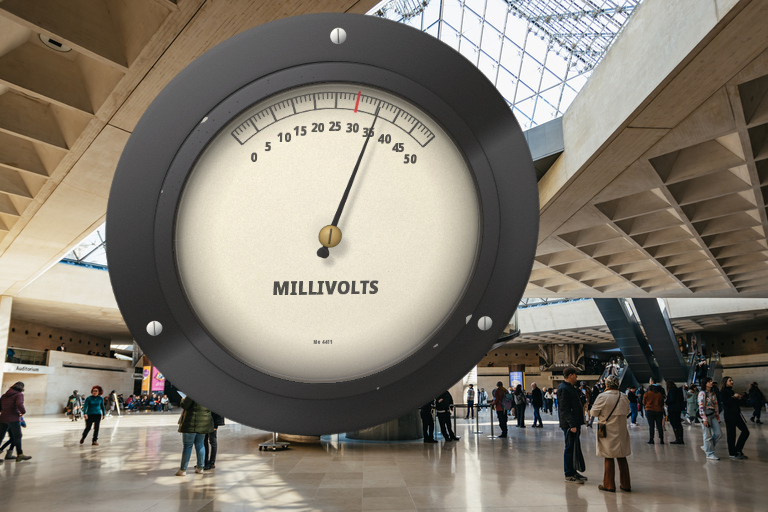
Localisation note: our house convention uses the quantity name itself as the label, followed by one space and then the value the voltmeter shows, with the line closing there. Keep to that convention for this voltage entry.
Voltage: 35 mV
